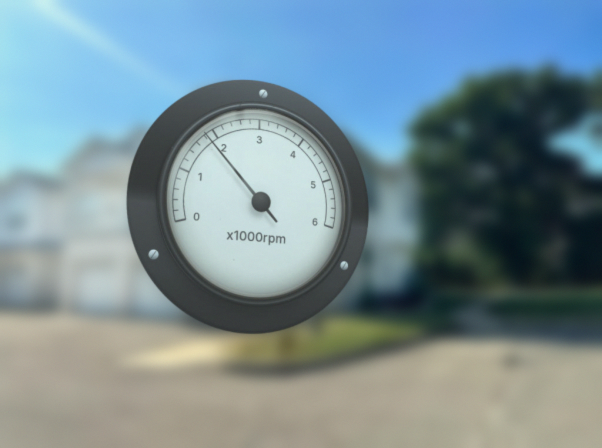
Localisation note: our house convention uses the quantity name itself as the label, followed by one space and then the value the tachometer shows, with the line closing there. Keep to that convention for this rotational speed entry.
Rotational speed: 1800 rpm
